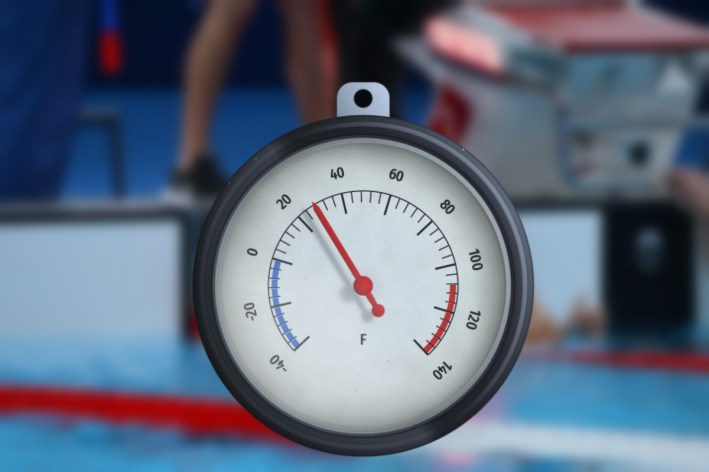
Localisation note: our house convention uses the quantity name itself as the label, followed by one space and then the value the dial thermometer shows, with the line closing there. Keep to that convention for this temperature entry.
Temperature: 28 °F
